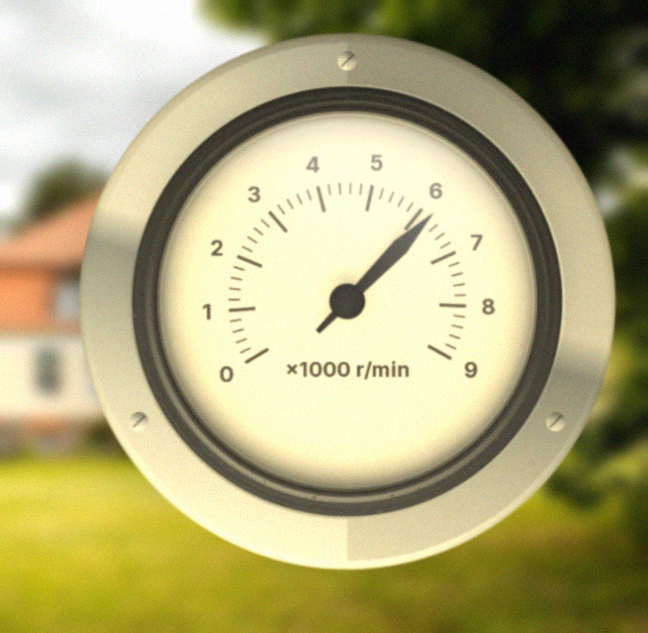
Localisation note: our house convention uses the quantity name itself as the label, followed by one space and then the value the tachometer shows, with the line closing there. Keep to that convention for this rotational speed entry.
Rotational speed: 6200 rpm
